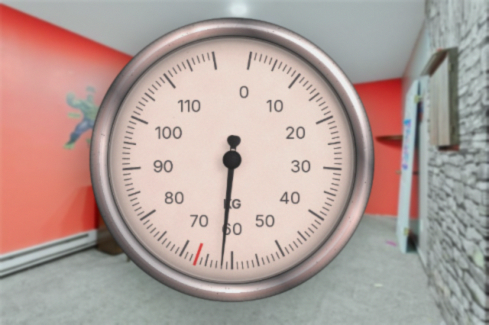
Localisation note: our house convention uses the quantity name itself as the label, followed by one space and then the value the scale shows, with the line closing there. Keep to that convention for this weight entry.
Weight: 62 kg
